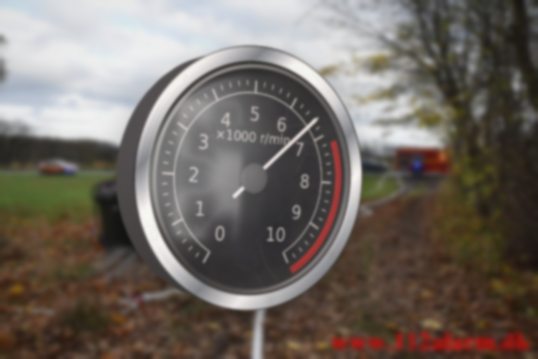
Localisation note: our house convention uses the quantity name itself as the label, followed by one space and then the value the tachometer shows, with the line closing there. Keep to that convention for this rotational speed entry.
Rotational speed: 6600 rpm
